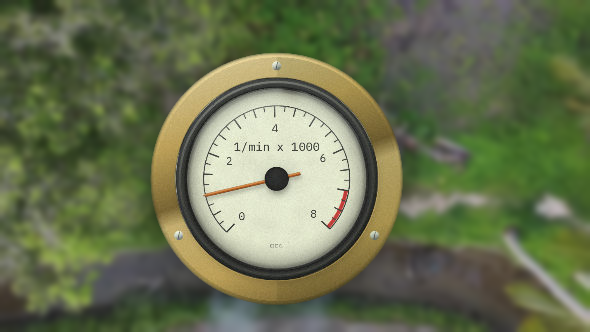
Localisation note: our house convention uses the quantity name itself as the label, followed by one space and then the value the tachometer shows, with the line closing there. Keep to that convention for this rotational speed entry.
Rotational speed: 1000 rpm
